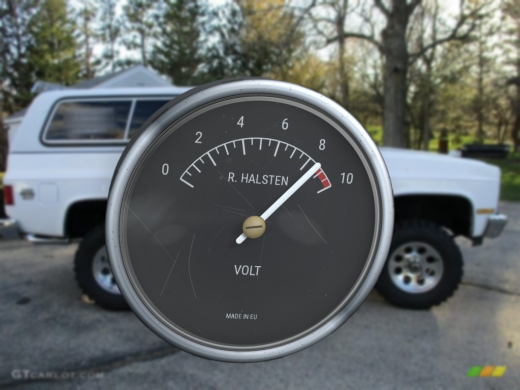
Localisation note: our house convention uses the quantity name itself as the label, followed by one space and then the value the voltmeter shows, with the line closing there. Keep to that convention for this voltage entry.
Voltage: 8.5 V
